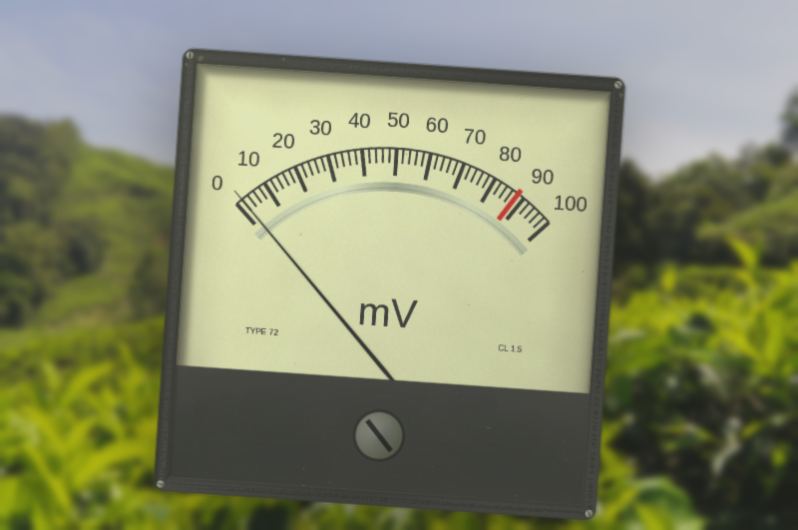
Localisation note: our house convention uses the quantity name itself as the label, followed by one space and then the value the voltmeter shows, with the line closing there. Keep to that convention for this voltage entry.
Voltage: 2 mV
